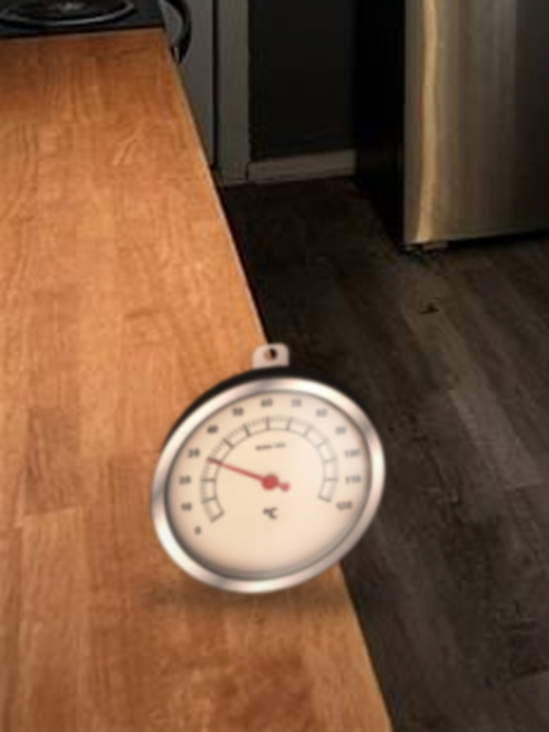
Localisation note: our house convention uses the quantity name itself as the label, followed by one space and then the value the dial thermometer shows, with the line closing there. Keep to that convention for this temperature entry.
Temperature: 30 °C
